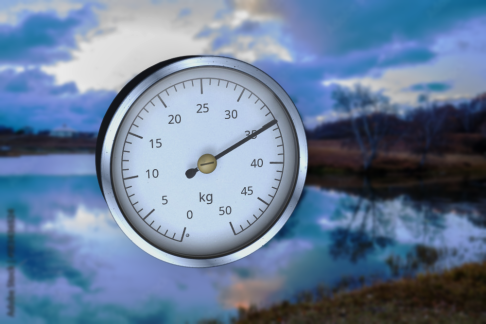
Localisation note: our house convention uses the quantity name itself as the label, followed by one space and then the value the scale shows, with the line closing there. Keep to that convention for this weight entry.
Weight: 35 kg
